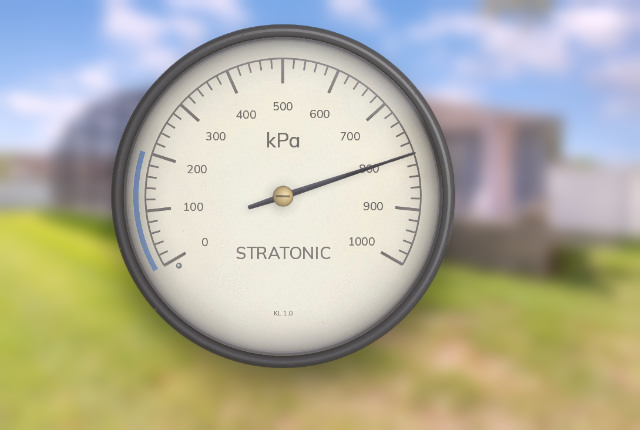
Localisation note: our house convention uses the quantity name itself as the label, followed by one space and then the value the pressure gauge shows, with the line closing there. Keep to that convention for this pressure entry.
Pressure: 800 kPa
